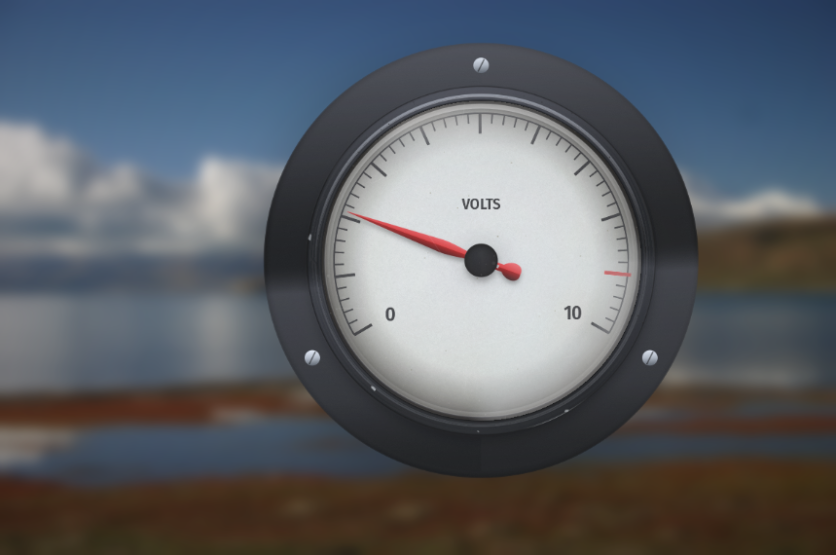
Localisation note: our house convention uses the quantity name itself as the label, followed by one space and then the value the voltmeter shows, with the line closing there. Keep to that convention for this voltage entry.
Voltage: 2.1 V
